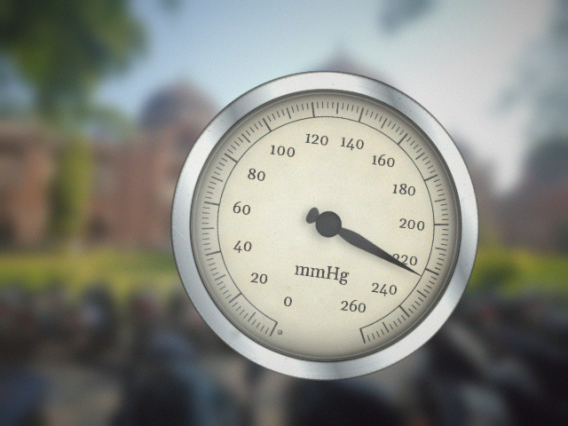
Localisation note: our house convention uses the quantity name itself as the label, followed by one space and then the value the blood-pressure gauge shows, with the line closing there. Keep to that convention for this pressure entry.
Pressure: 224 mmHg
